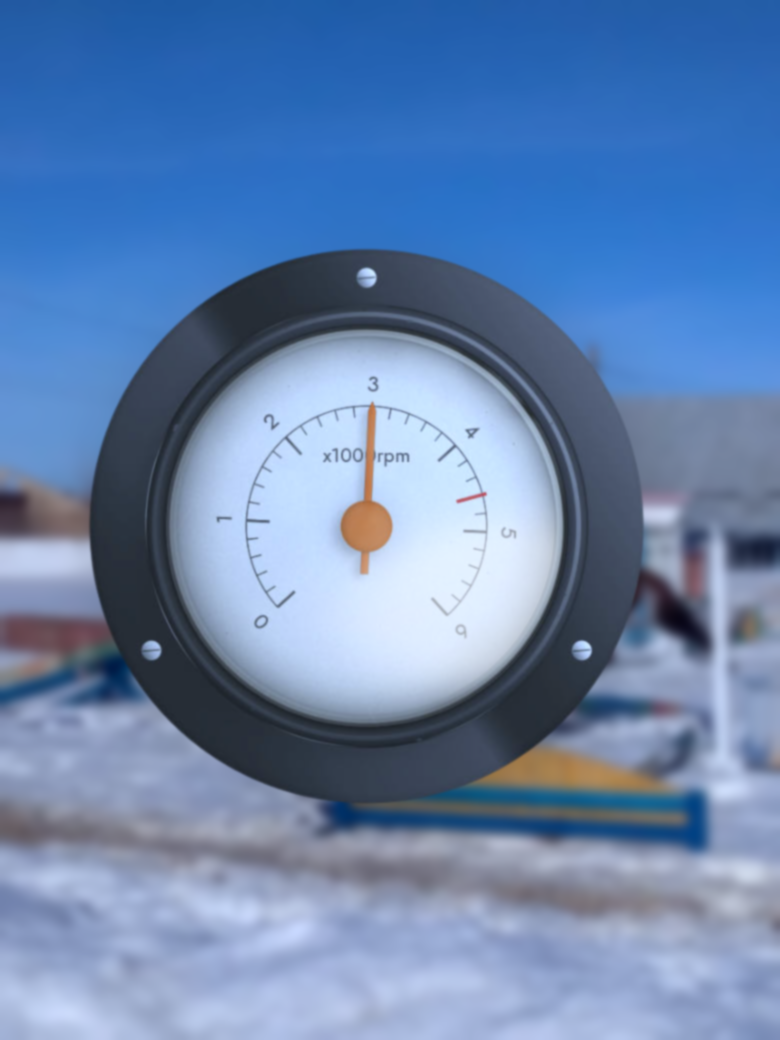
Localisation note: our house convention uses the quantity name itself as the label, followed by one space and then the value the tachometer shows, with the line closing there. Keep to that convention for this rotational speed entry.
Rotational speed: 3000 rpm
